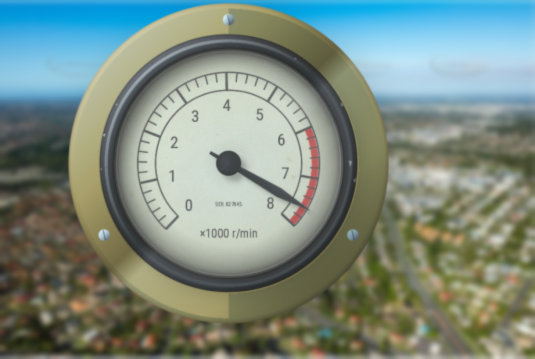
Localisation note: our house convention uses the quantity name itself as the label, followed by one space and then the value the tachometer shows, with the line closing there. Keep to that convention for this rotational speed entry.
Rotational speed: 7600 rpm
